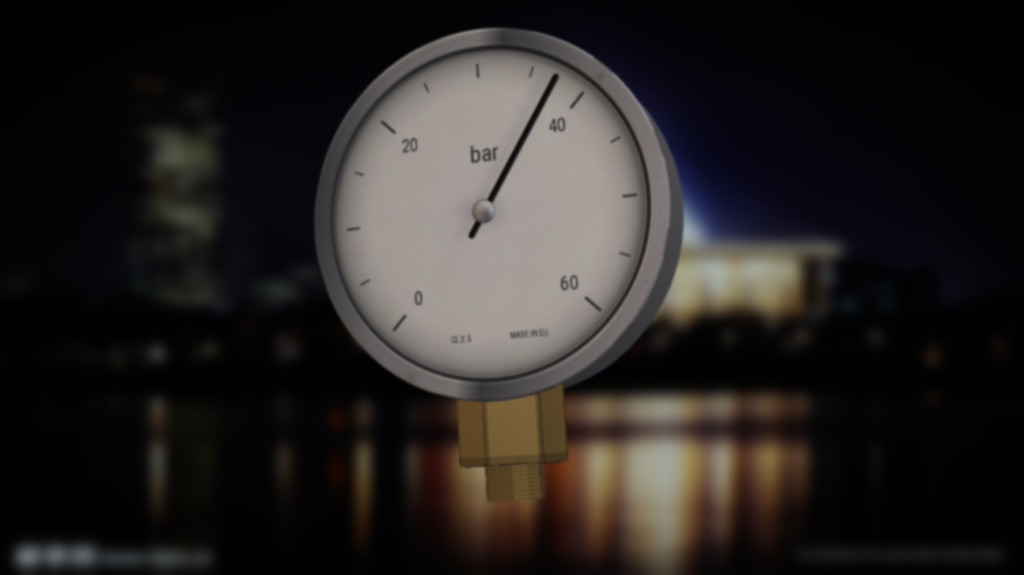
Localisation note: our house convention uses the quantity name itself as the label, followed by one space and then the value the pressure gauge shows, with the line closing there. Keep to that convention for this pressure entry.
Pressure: 37.5 bar
